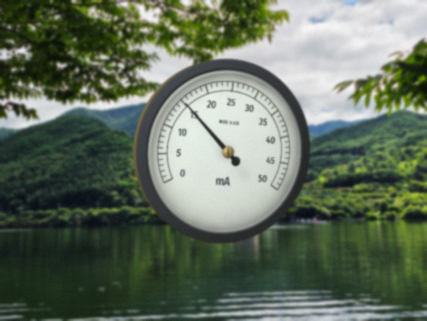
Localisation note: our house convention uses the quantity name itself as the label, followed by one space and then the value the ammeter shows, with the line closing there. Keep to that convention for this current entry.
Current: 15 mA
